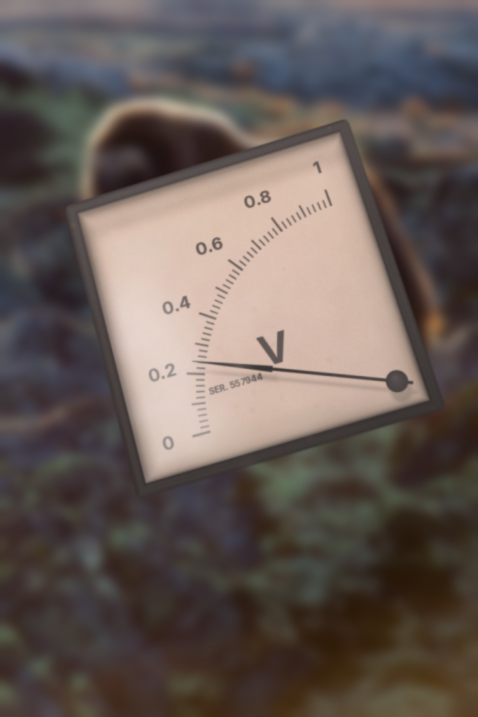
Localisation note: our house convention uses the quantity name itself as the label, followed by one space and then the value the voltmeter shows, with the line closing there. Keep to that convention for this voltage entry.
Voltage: 0.24 V
